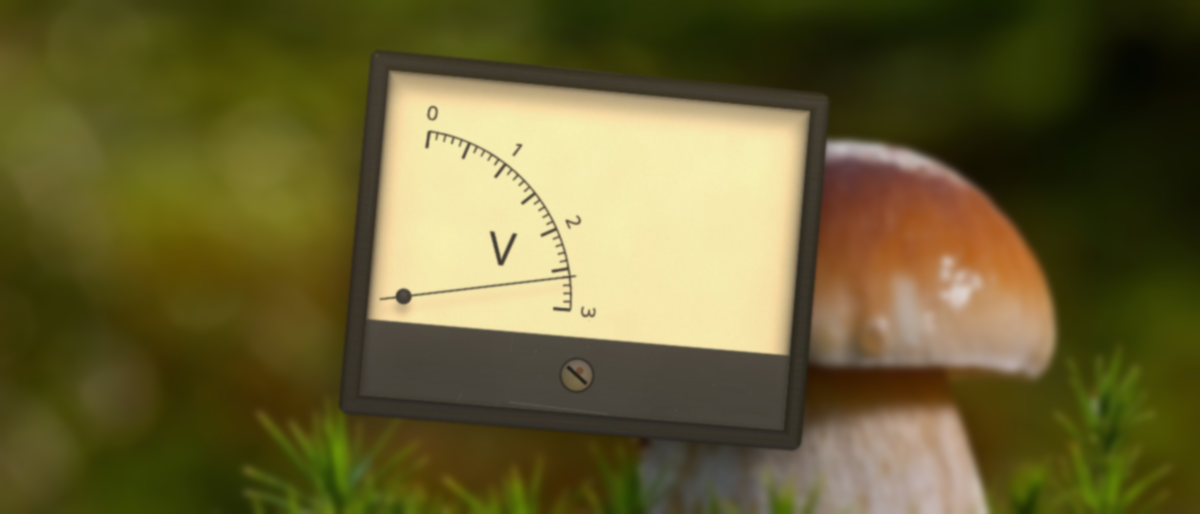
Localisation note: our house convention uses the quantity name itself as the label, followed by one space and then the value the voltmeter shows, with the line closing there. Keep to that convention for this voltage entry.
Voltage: 2.6 V
